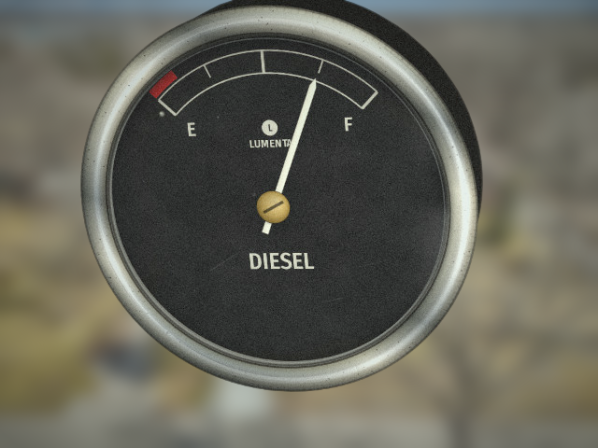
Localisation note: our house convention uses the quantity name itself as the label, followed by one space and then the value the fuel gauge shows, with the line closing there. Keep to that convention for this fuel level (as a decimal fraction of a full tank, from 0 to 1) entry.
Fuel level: 0.75
